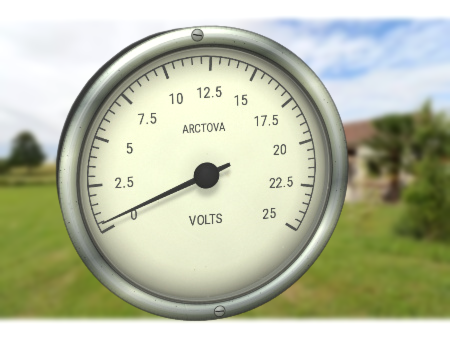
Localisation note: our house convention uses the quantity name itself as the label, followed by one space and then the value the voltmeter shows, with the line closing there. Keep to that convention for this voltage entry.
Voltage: 0.5 V
